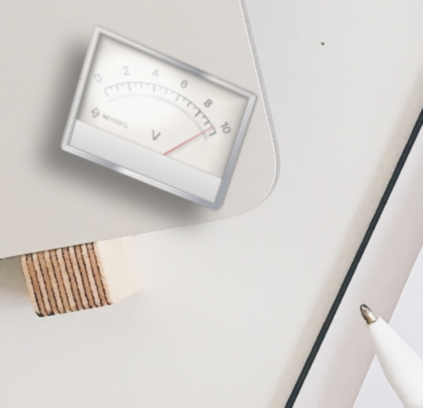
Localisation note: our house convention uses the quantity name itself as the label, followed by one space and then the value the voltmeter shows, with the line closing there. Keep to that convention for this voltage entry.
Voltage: 9.5 V
